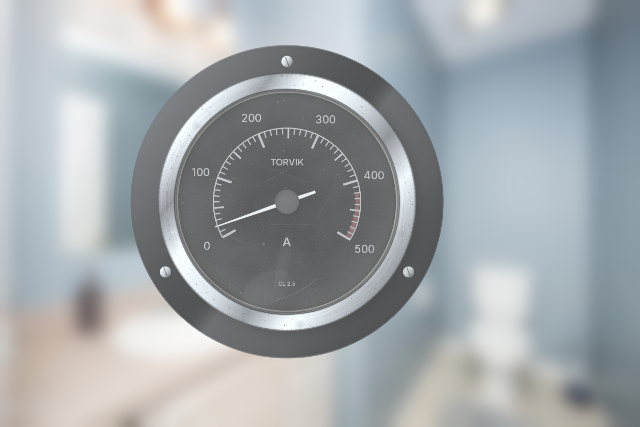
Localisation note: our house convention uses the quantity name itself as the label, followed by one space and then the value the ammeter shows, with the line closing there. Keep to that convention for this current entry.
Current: 20 A
